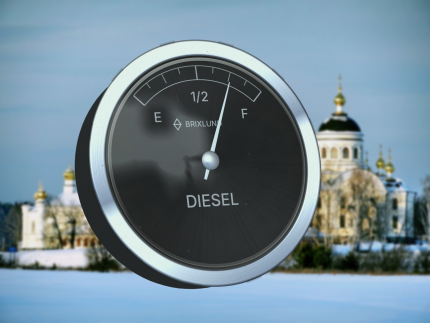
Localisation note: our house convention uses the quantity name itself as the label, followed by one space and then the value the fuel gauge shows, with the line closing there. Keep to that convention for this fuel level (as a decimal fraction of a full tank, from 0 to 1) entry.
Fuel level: 0.75
